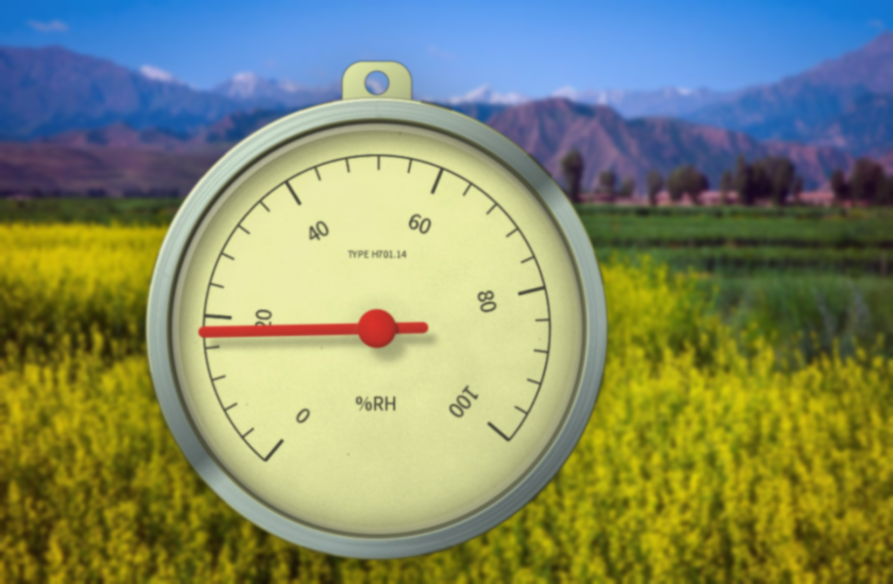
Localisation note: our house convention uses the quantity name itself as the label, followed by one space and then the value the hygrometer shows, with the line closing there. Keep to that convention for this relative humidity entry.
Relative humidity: 18 %
